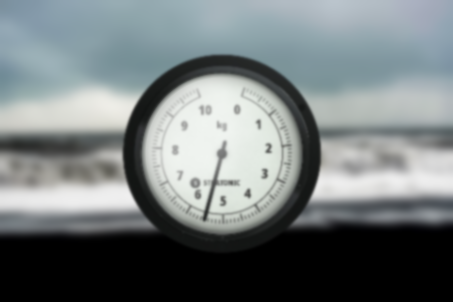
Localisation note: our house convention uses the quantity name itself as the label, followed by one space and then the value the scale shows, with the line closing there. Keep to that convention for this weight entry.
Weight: 5.5 kg
